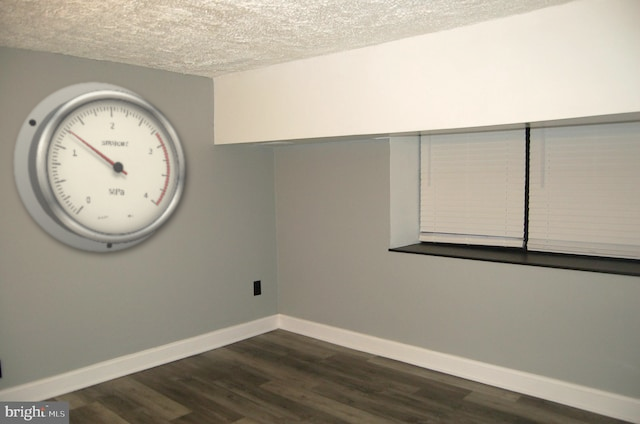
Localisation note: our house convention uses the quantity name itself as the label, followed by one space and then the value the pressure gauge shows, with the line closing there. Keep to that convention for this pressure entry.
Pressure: 1.25 MPa
